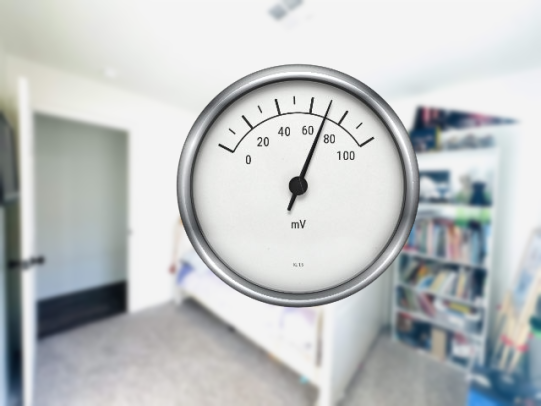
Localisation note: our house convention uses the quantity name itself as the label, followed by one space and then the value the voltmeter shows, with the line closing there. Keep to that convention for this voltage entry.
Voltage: 70 mV
